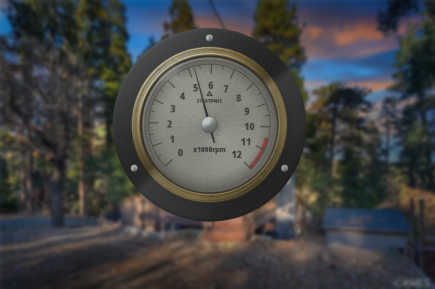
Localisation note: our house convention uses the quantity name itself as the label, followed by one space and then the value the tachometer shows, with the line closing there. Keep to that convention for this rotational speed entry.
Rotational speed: 5250 rpm
